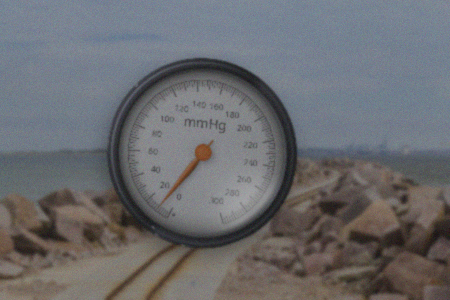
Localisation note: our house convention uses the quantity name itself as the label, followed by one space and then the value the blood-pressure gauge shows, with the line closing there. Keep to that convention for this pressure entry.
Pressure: 10 mmHg
